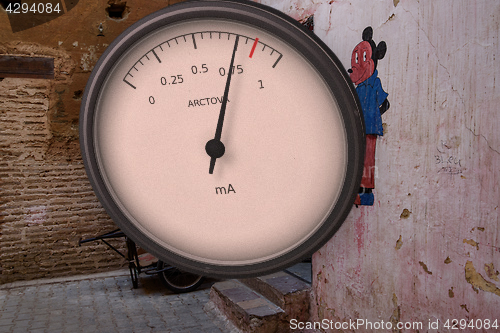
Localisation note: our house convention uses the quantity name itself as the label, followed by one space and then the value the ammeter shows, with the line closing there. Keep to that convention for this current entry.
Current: 0.75 mA
